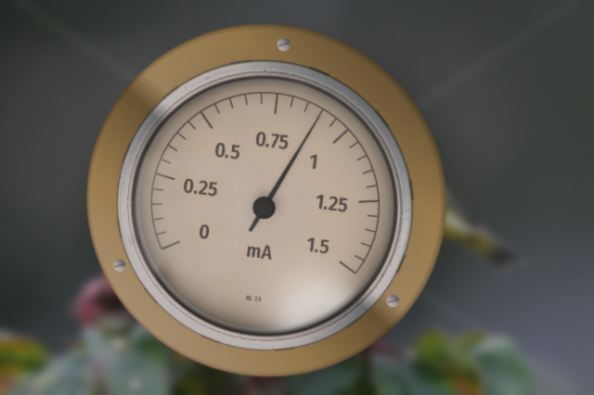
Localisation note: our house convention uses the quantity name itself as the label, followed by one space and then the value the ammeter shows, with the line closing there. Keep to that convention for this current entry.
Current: 0.9 mA
